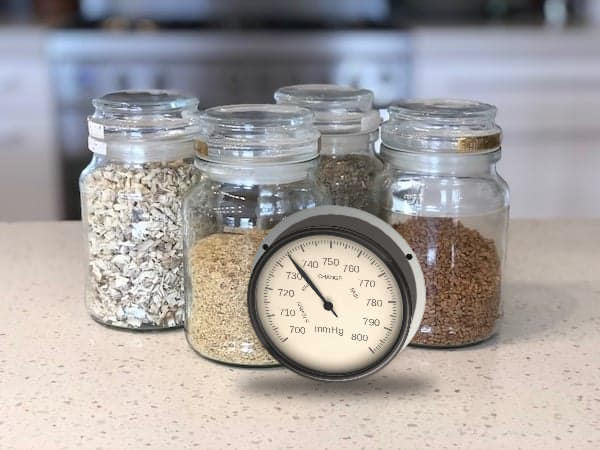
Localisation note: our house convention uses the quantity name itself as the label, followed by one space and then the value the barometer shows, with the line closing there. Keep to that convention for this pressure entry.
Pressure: 735 mmHg
